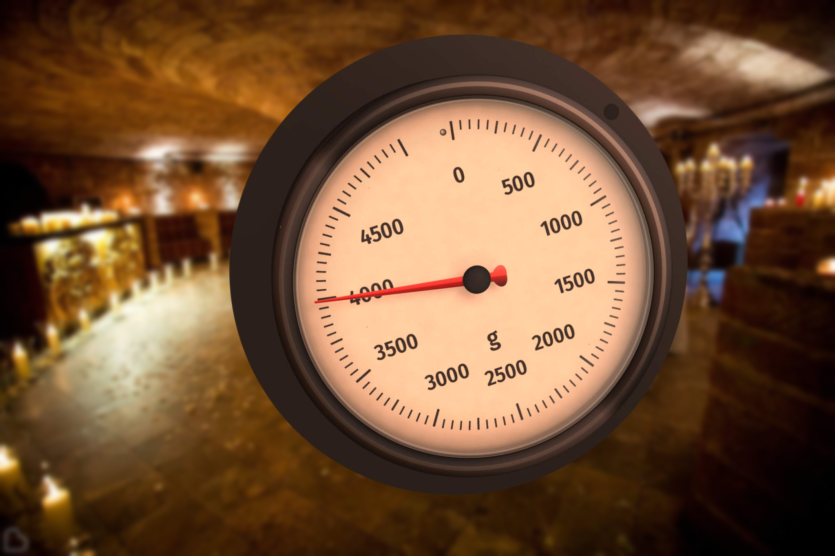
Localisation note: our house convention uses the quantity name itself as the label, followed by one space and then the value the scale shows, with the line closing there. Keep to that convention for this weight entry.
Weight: 4000 g
